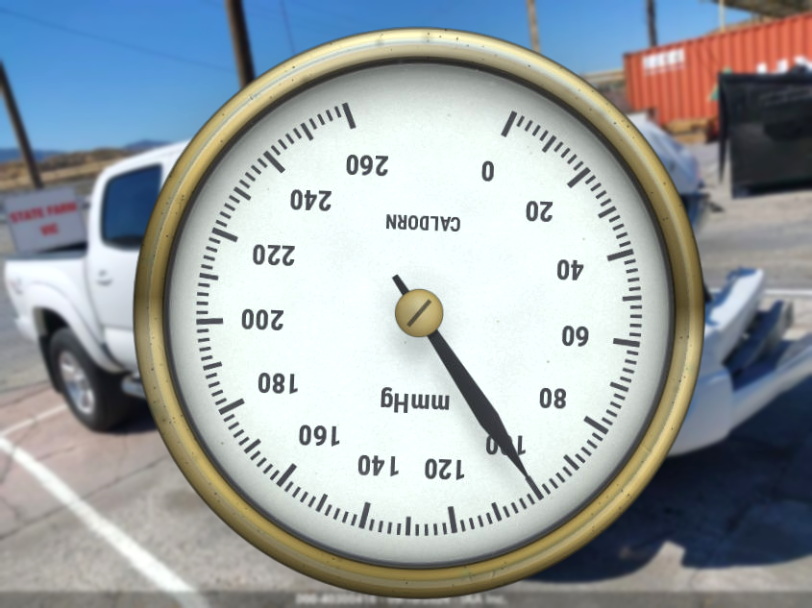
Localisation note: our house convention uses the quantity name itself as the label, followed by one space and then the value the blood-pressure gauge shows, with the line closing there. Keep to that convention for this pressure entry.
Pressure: 100 mmHg
